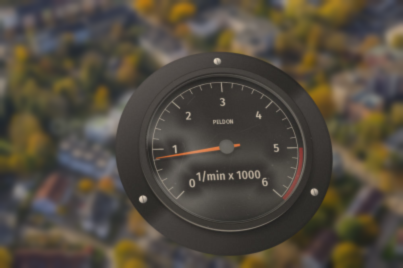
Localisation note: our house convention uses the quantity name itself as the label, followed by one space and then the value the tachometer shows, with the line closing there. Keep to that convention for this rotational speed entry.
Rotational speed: 800 rpm
